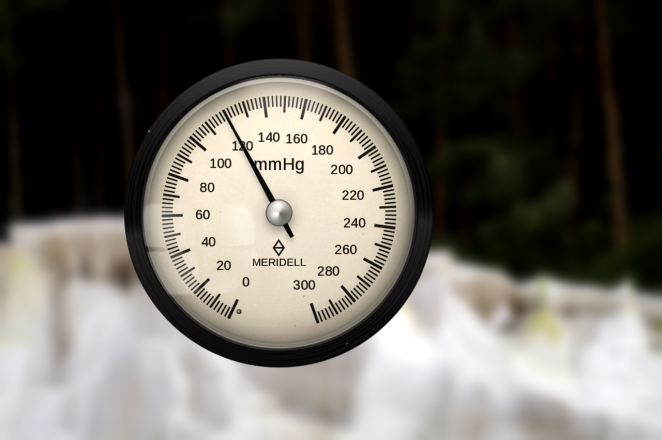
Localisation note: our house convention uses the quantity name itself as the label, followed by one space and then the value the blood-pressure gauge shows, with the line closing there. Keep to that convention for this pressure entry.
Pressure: 120 mmHg
